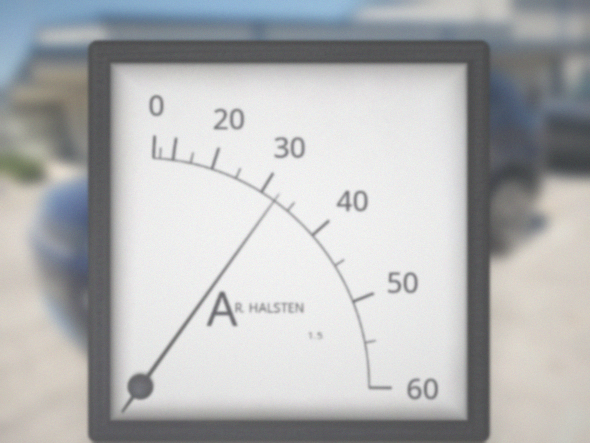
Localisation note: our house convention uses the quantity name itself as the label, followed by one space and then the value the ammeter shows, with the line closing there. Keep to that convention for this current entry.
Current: 32.5 A
